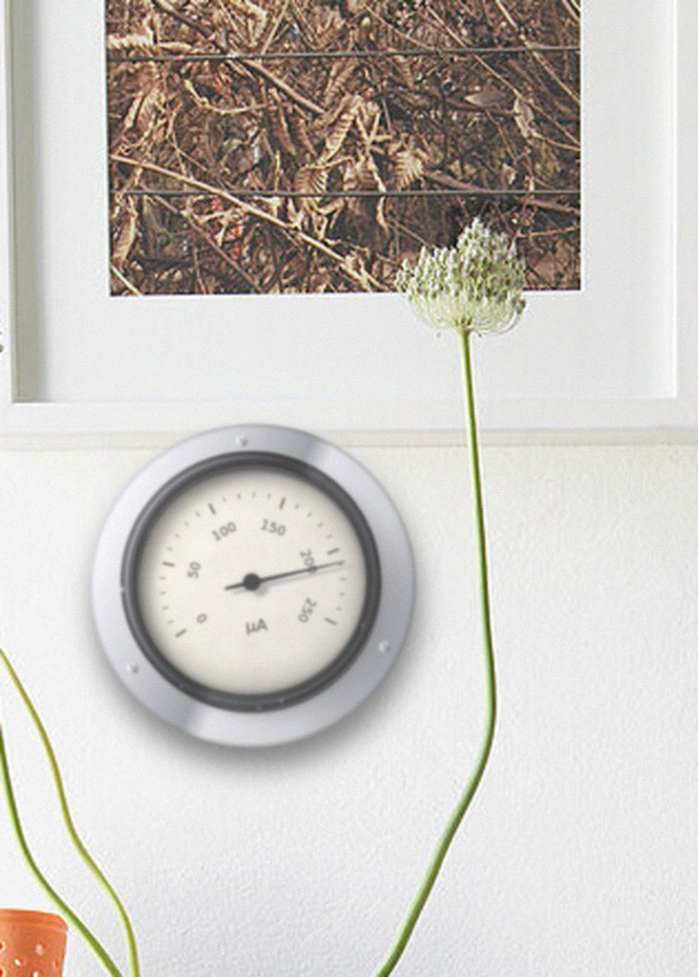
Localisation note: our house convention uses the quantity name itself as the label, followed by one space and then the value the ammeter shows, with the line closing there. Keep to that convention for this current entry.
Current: 210 µA
